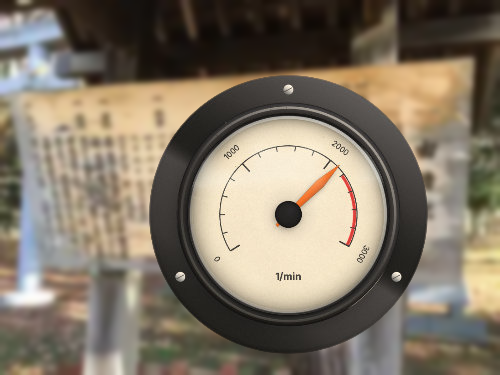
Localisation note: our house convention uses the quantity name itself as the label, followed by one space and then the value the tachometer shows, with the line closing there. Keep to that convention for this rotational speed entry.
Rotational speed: 2100 rpm
